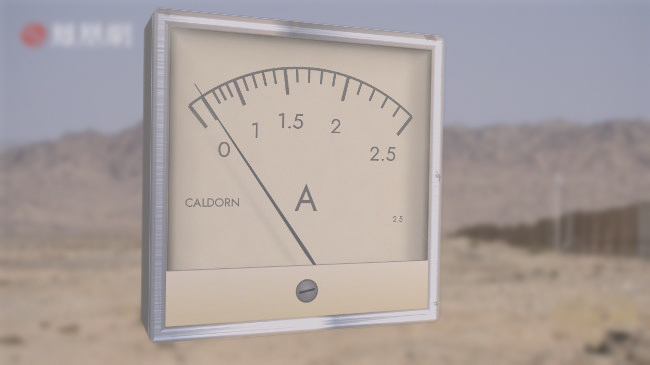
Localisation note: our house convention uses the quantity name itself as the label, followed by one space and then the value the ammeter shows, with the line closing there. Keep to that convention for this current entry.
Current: 0.5 A
